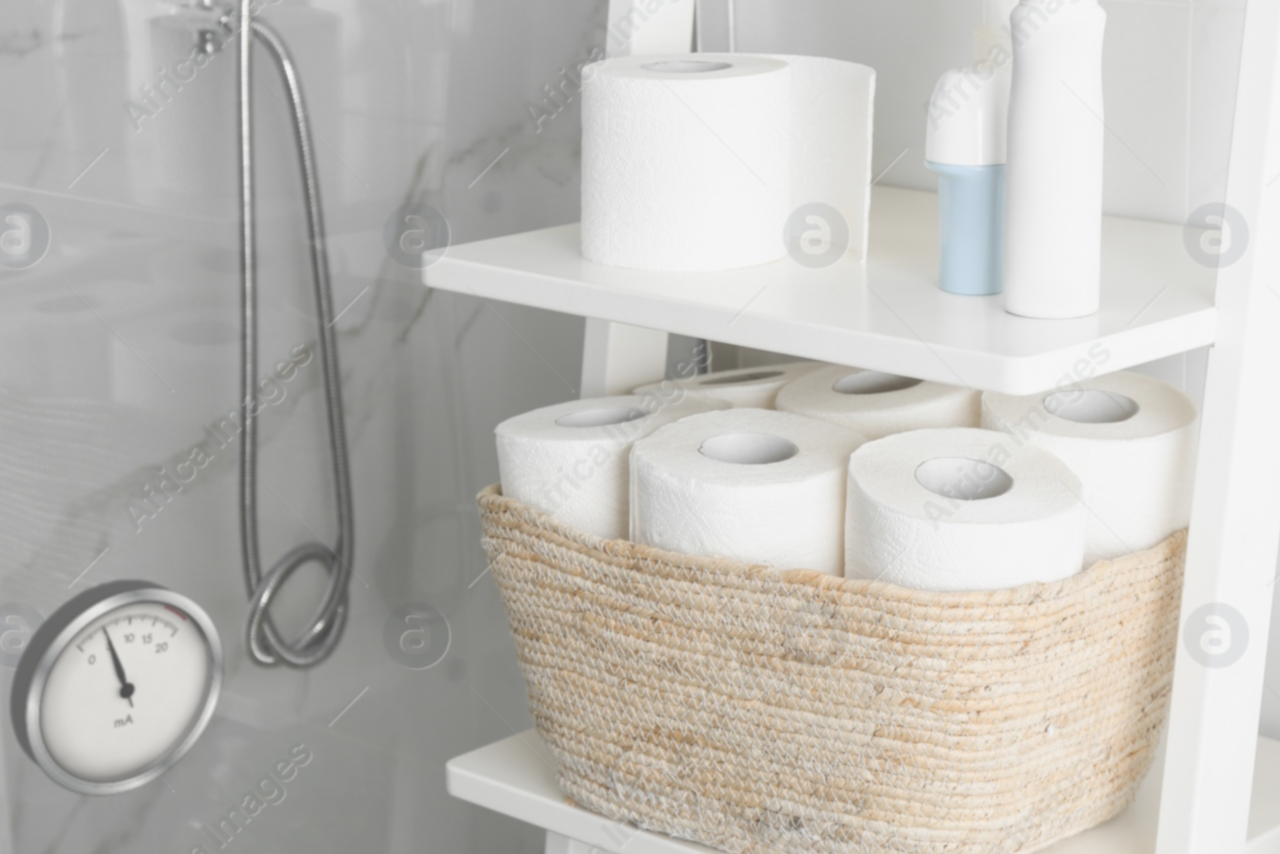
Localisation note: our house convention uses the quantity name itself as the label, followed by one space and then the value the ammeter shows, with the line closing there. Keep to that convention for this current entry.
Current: 5 mA
